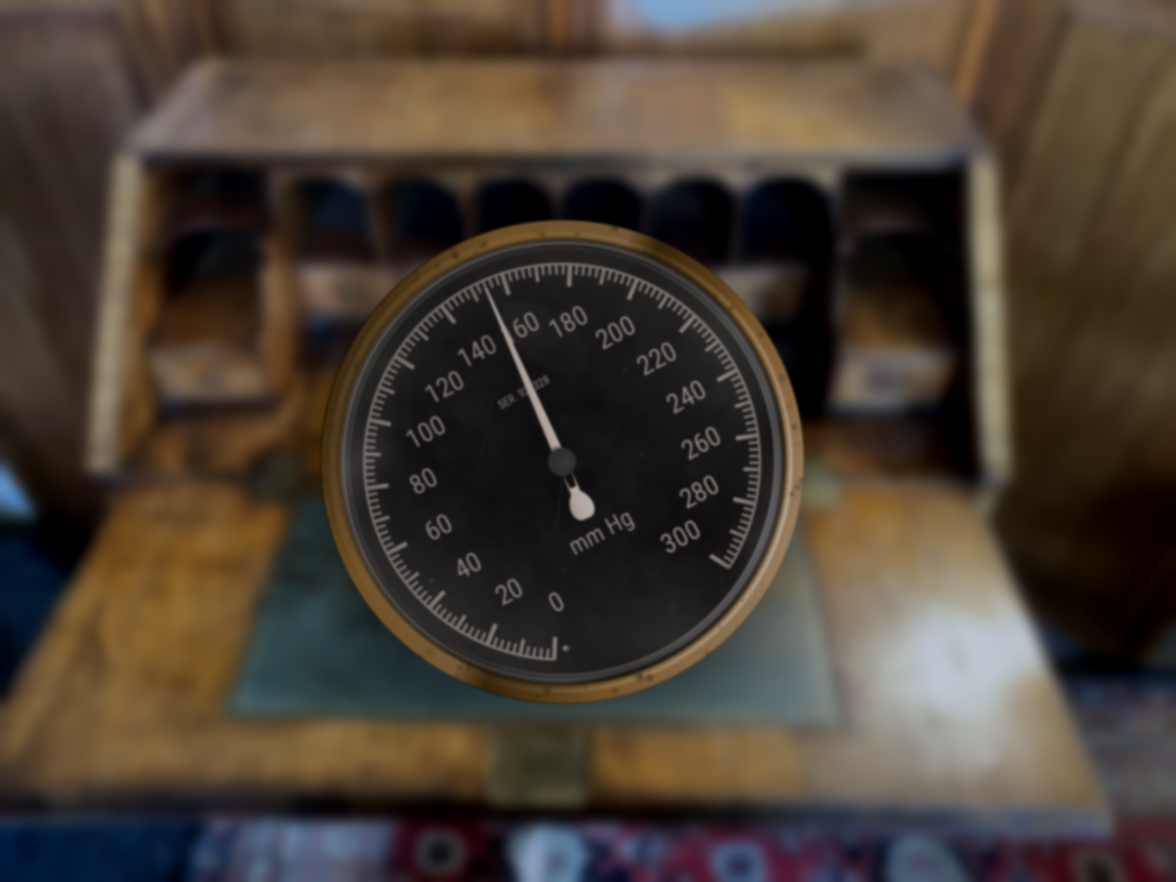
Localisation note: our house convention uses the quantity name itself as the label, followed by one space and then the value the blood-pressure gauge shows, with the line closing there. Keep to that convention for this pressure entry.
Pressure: 154 mmHg
